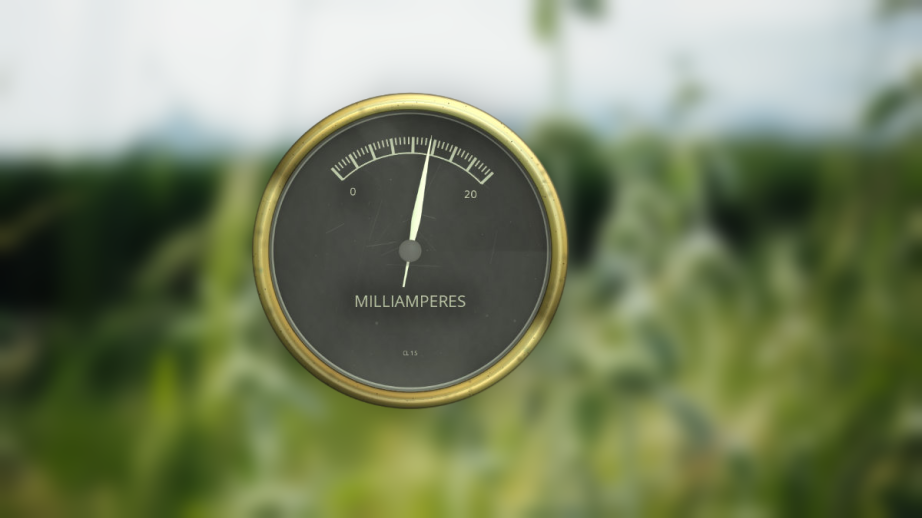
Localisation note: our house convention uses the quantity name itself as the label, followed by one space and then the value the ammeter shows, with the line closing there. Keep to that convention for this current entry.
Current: 12 mA
